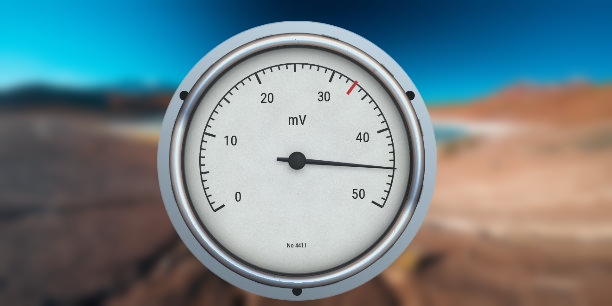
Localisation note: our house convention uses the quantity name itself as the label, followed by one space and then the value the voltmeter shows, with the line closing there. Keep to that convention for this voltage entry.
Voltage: 45 mV
